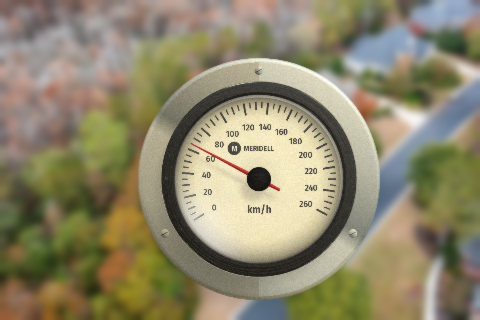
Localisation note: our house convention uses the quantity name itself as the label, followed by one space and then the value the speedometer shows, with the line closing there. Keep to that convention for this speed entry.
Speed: 65 km/h
